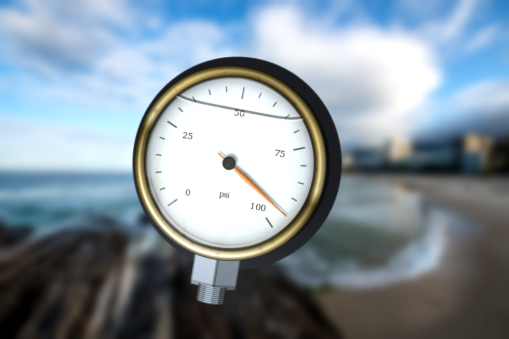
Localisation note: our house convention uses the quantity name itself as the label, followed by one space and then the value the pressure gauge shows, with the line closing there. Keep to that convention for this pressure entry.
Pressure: 95 psi
